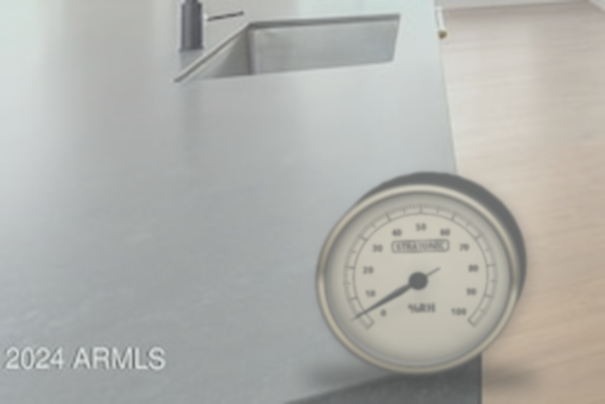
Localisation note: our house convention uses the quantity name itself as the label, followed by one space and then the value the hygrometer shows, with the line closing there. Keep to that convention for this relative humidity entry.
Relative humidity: 5 %
